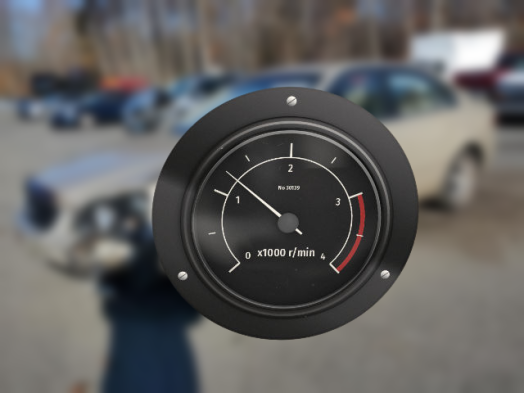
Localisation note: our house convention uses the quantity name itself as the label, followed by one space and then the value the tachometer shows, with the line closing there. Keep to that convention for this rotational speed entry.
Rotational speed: 1250 rpm
